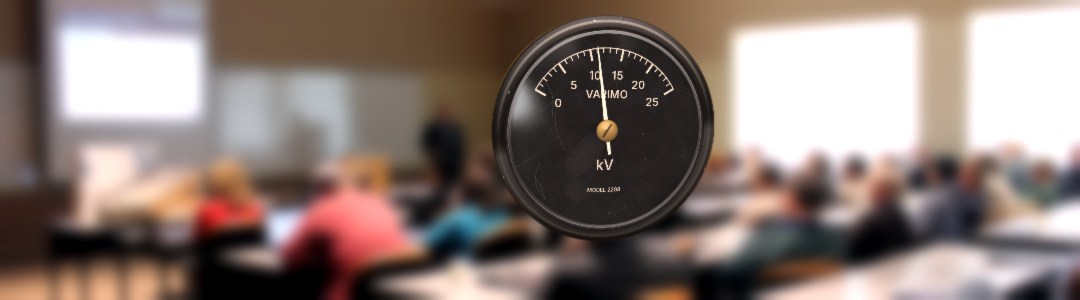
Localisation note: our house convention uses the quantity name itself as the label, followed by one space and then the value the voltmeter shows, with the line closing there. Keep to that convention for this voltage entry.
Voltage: 11 kV
